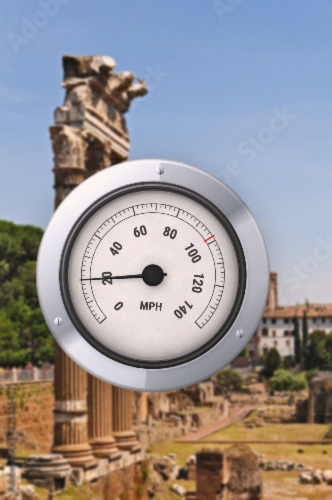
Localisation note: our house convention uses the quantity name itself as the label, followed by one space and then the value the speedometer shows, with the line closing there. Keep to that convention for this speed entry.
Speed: 20 mph
